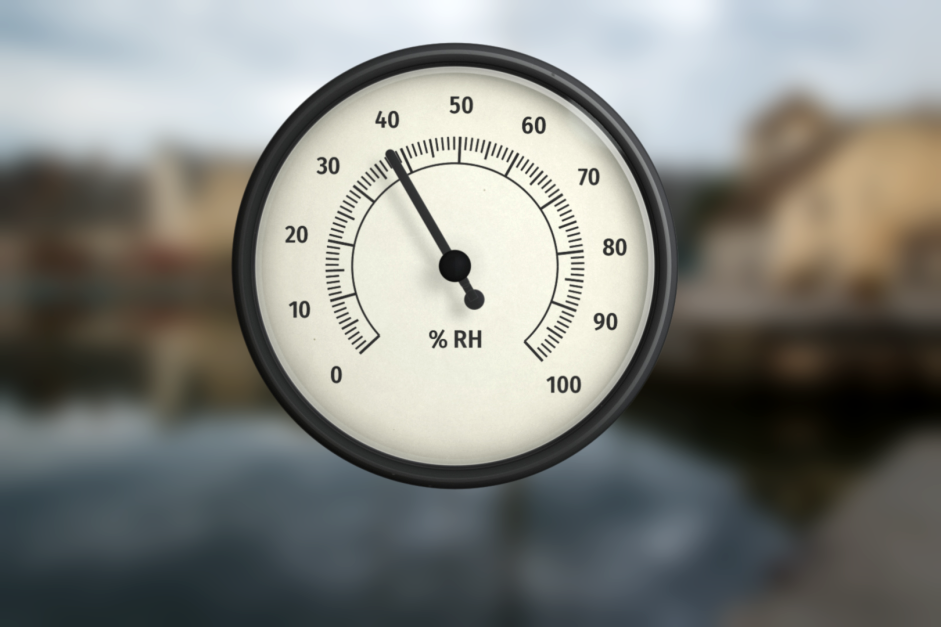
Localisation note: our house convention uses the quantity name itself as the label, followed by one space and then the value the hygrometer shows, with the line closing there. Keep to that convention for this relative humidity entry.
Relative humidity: 38 %
